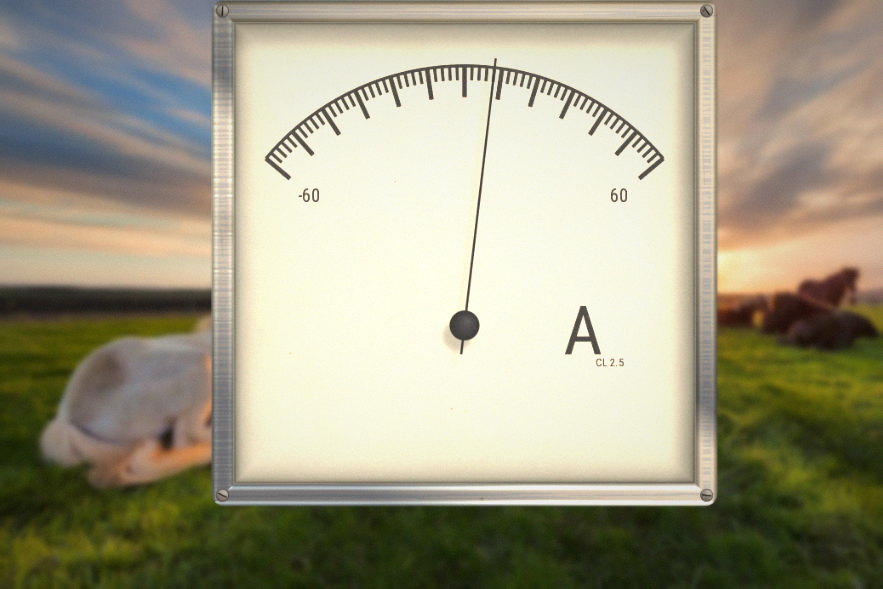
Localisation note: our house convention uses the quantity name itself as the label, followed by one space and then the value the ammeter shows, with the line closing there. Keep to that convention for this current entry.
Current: 8 A
